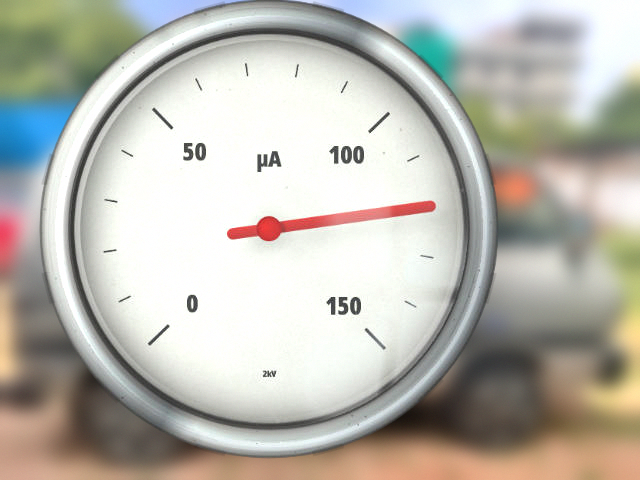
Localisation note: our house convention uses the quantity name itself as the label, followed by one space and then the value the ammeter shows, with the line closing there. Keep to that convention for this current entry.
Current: 120 µA
